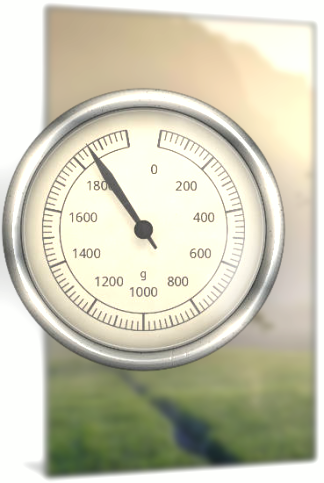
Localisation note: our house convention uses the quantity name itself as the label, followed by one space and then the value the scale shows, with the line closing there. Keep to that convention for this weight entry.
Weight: 1860 g
